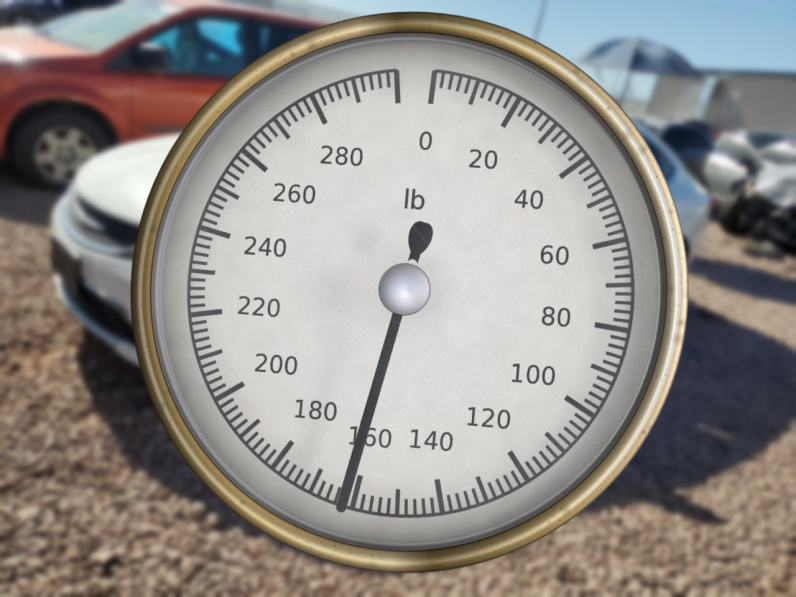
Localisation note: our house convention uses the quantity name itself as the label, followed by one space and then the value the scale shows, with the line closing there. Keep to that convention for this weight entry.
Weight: 162 lb
